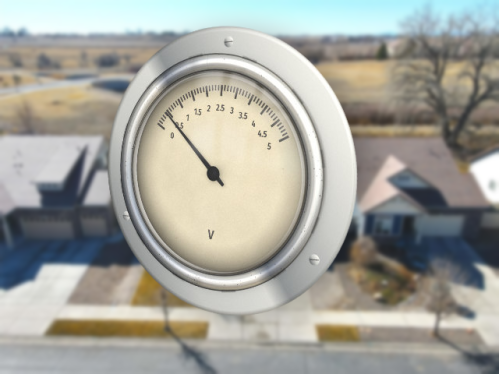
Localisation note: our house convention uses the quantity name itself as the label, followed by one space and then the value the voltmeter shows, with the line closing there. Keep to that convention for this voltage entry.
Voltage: 0.5 V
